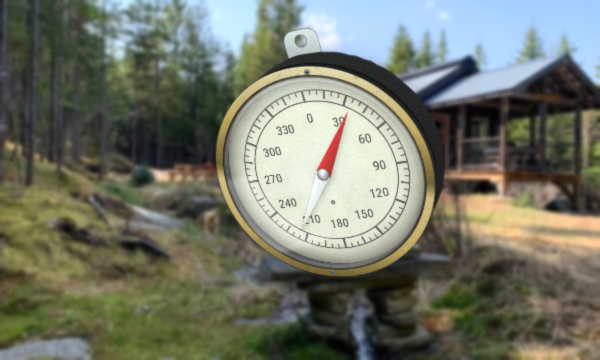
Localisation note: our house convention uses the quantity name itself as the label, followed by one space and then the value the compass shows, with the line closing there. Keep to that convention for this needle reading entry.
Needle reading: 35 °
